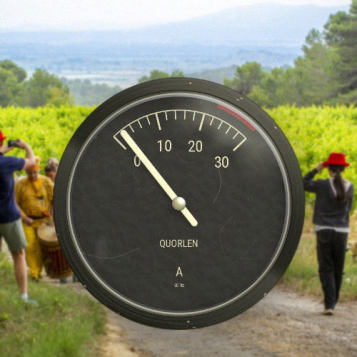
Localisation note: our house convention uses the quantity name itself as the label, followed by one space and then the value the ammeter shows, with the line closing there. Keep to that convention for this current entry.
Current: 2 A
